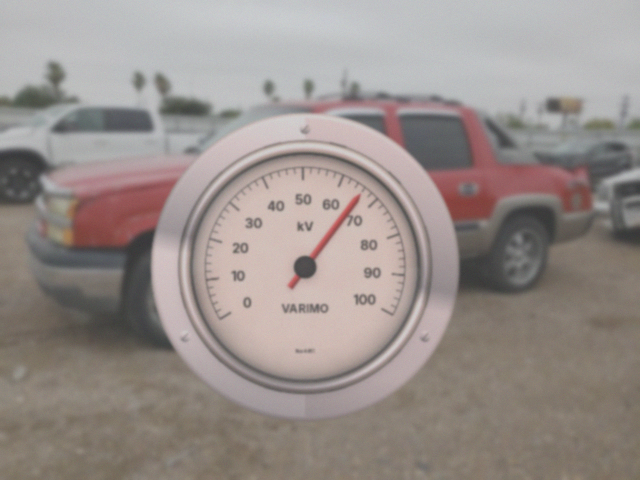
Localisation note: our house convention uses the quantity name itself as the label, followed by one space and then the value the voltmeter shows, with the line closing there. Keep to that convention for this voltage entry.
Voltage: 66 kV
